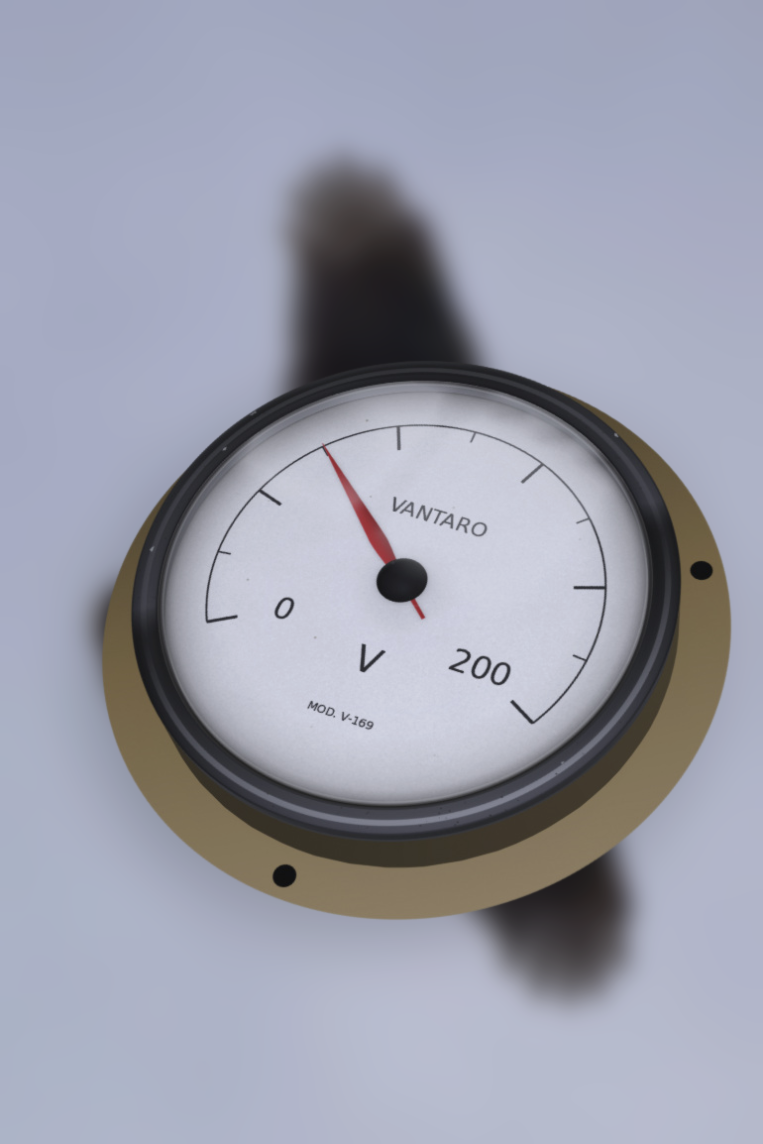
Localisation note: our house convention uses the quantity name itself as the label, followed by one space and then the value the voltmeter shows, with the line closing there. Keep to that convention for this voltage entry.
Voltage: 60 V
